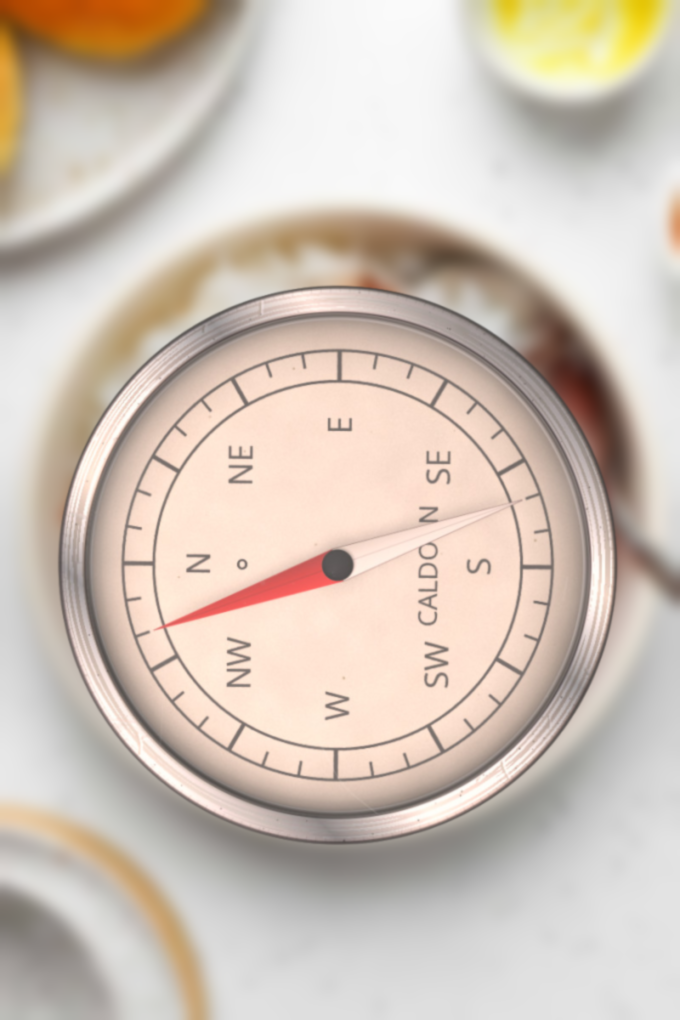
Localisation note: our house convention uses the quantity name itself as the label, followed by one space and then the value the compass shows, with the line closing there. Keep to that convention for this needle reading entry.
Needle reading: 340 °
